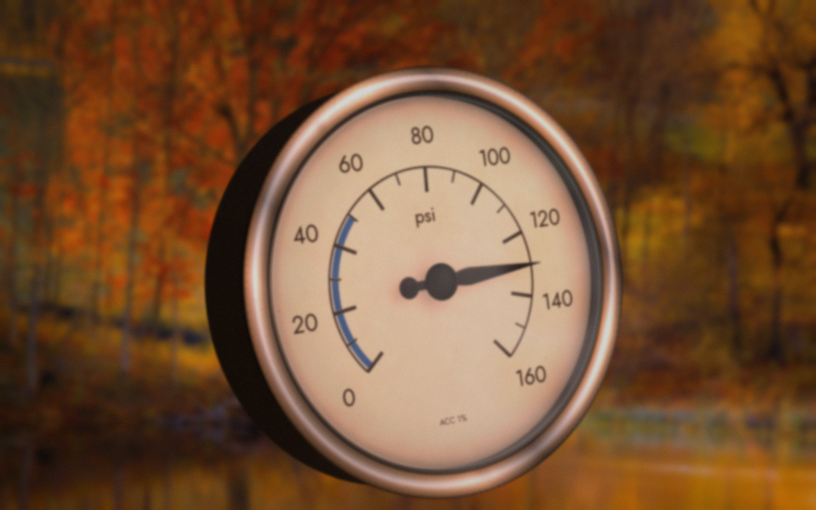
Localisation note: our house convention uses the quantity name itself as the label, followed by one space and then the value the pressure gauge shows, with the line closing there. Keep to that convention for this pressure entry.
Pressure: 130 psi
